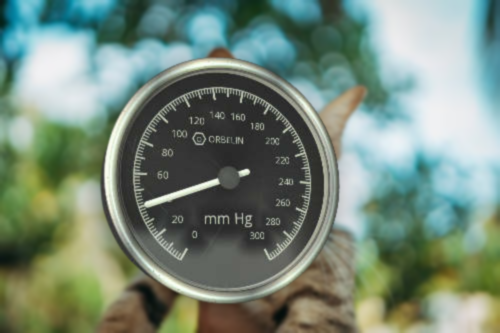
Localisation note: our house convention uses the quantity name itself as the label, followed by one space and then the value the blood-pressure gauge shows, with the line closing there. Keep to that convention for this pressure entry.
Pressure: 40 mmHg
